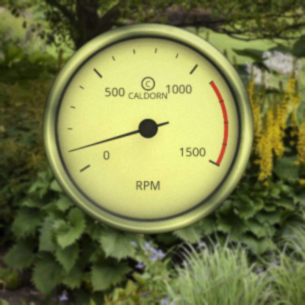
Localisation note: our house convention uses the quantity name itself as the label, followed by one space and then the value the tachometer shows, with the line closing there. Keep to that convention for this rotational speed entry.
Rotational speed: 100 rpm
